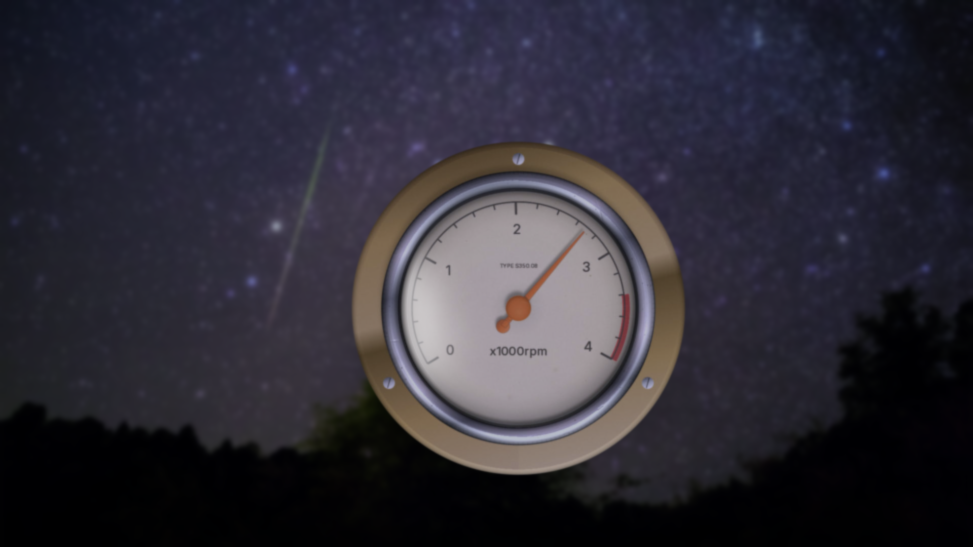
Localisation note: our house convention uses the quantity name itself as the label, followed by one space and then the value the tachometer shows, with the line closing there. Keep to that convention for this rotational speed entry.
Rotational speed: 2700 rpm
